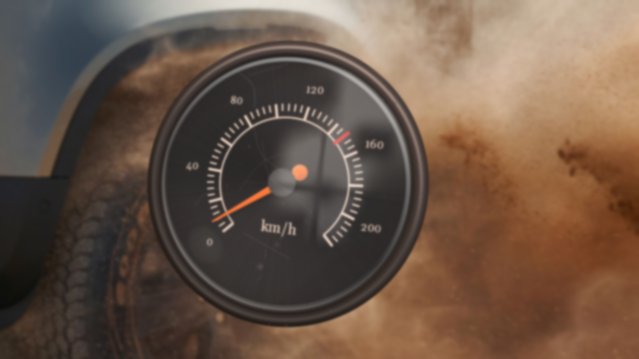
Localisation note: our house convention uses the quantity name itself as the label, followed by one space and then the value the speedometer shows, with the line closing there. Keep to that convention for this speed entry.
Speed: 8 km/h
